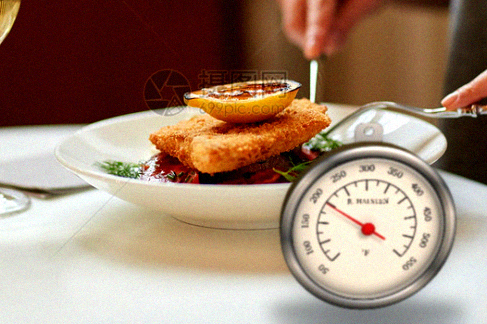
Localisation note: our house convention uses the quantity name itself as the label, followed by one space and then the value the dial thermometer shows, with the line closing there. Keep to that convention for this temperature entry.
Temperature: 200 °F
